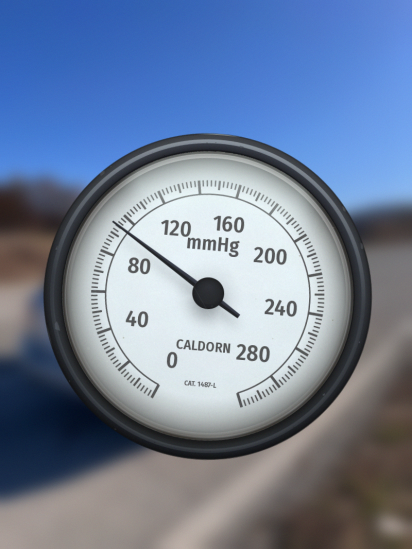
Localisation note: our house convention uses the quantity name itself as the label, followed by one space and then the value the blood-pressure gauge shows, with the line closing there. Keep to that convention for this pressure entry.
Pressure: 94 mmHg
